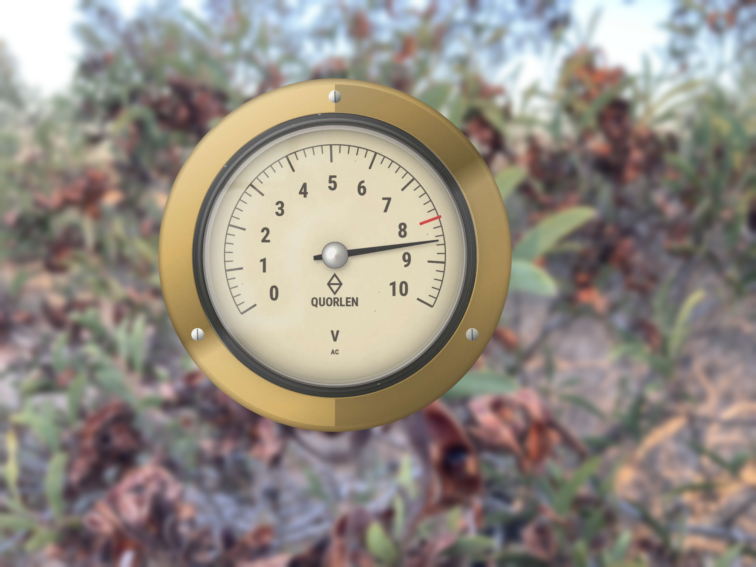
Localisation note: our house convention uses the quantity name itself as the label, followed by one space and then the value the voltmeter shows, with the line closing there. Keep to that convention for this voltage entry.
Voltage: 8.5 V
